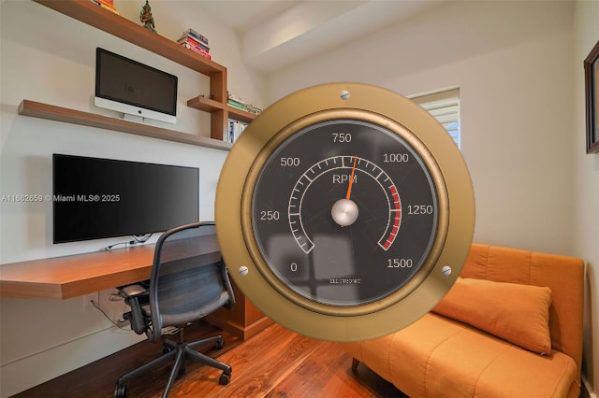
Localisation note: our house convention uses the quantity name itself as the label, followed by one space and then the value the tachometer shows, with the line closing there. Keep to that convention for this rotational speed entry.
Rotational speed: 825 rpm
